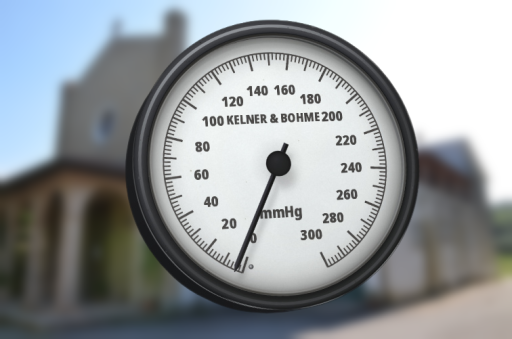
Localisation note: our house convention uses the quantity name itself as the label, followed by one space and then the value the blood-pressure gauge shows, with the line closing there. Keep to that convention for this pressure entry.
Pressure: 4 mmHg
